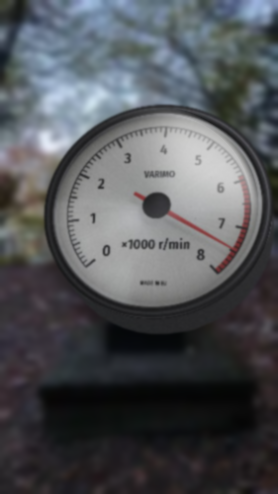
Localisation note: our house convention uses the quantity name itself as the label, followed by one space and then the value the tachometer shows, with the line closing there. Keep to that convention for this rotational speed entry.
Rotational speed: 7500 rpm
